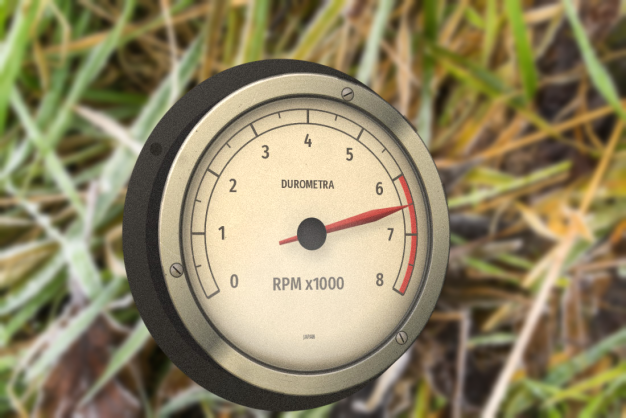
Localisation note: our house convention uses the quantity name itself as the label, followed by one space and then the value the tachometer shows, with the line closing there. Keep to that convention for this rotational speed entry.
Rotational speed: 6500 rpm
